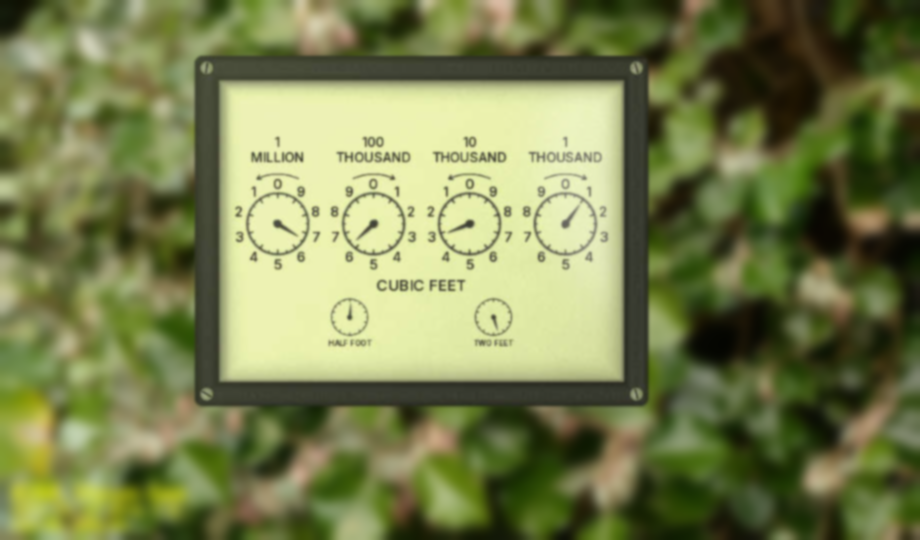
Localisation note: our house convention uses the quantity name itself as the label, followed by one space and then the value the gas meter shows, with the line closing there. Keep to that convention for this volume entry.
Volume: 663100 ft³
